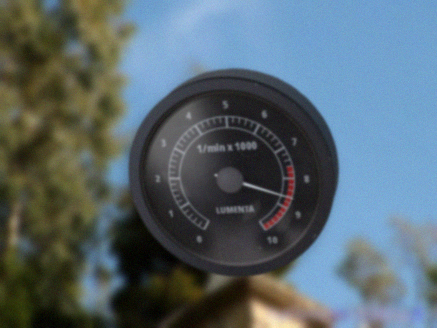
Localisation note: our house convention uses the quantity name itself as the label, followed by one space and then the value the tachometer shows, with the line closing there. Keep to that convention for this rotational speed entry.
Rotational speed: 8600 rpm
